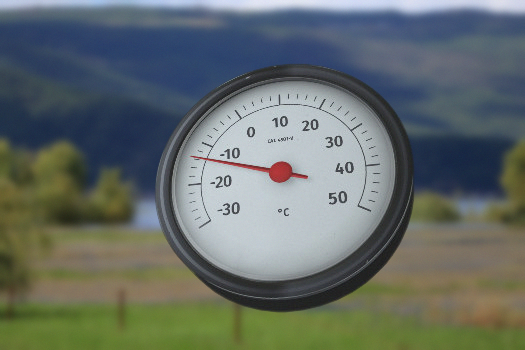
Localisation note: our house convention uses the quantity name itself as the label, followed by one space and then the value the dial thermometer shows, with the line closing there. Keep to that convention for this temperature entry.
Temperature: -14 °C
